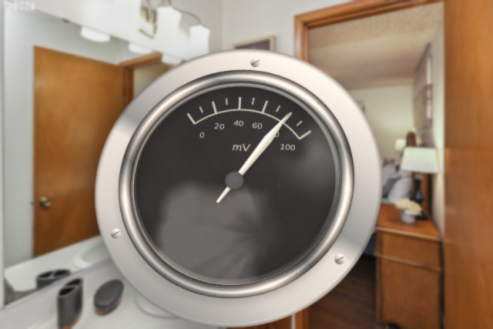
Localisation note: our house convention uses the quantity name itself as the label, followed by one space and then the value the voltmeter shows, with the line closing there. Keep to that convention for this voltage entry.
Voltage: 80 mV
